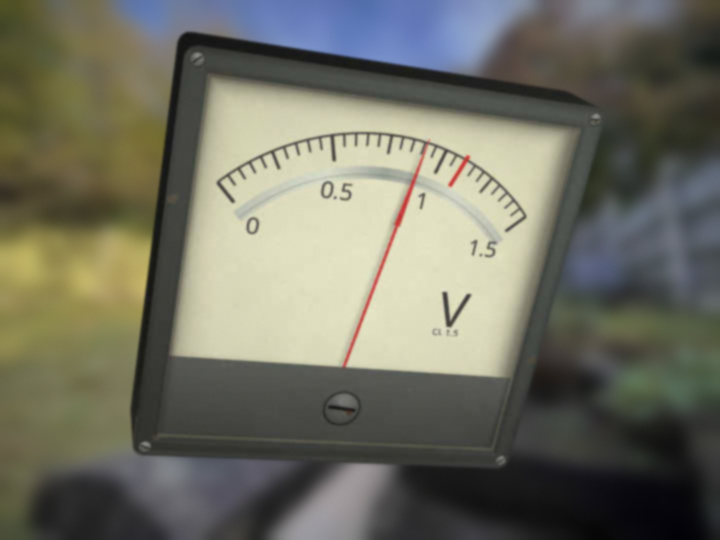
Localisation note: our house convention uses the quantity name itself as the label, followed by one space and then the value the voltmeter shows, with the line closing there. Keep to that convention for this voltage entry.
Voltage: 0.9 V
